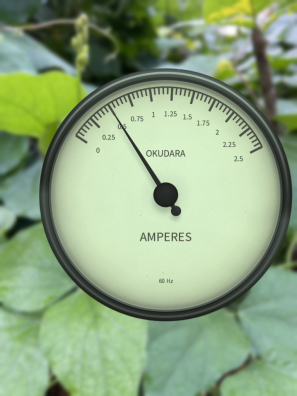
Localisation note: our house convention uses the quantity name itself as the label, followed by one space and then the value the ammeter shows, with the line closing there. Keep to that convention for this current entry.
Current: 0.5 A
